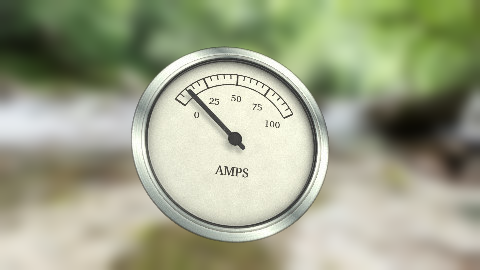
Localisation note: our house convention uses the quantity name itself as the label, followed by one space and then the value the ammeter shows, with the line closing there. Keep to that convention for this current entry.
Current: 10 A
